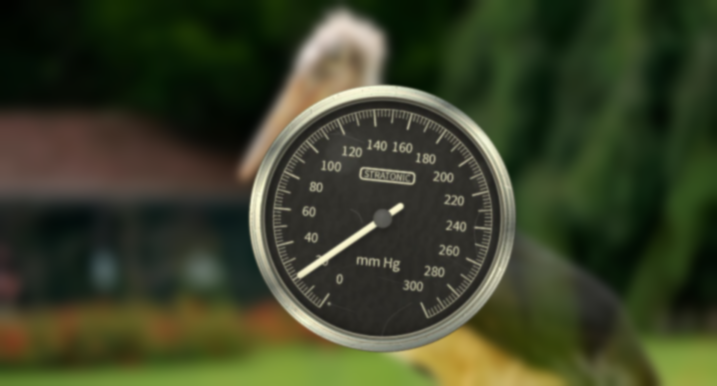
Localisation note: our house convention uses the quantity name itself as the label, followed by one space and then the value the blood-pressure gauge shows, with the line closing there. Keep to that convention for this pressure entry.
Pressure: 20 mmHg
